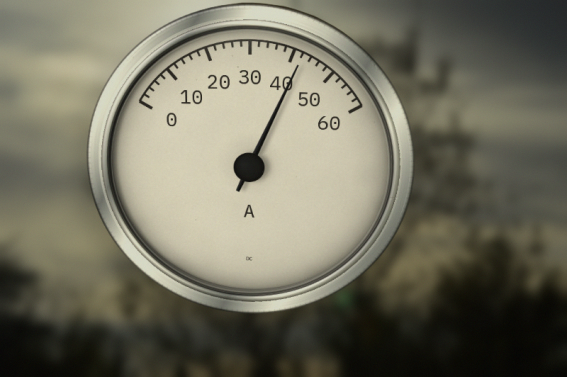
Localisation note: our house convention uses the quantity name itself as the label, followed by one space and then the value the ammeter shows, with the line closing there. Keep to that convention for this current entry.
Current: 42 A
